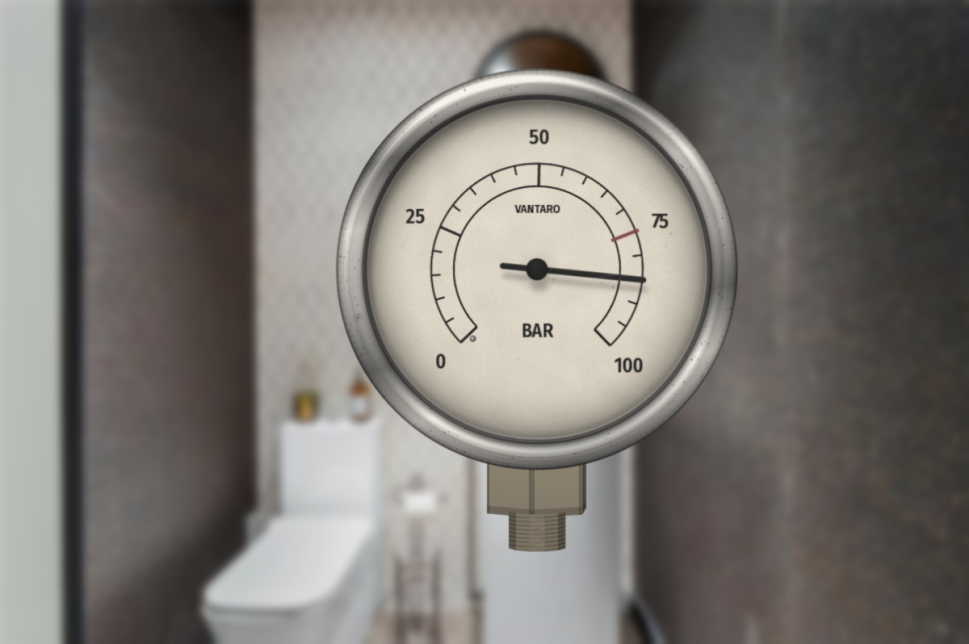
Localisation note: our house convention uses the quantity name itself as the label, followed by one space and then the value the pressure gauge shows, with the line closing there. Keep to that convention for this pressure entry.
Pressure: 85 bar
